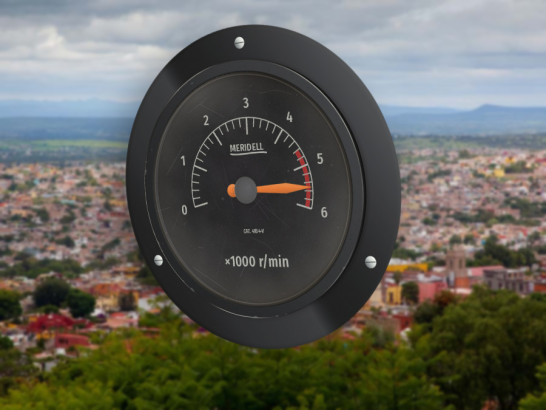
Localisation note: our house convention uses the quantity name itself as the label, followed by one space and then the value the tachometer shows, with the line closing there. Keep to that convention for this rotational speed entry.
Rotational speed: 5500 rpm
